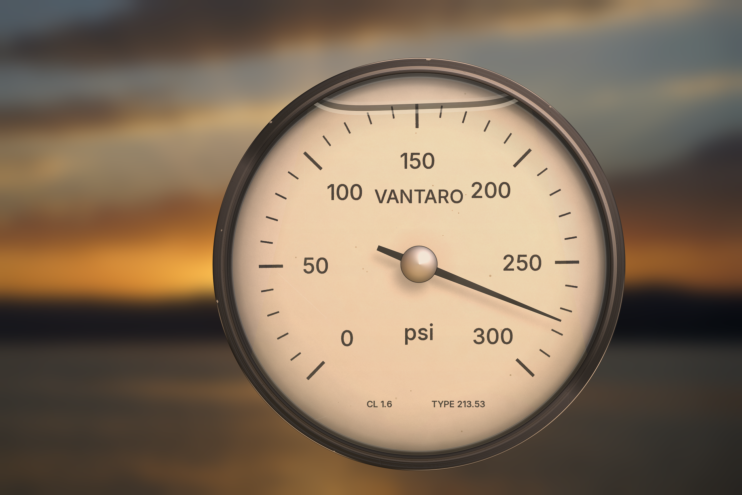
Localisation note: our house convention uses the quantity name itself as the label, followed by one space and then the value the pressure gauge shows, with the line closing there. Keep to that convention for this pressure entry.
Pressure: 275 psi
